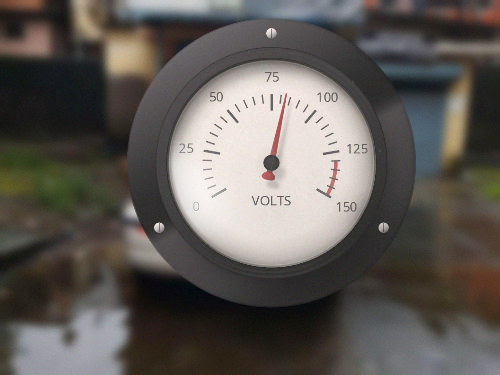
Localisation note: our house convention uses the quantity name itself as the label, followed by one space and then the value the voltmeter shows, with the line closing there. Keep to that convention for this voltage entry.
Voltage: 82.5 V
